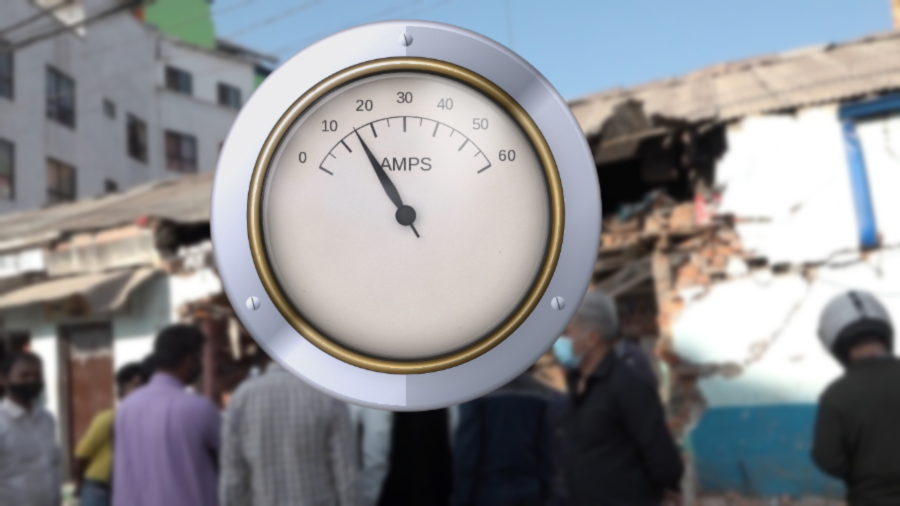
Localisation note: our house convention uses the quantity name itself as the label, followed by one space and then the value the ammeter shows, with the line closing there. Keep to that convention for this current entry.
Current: 15 A
